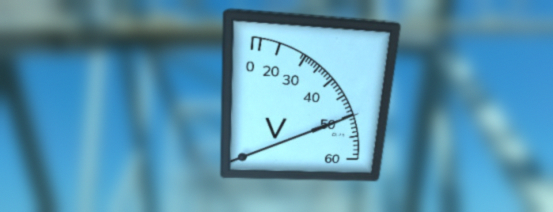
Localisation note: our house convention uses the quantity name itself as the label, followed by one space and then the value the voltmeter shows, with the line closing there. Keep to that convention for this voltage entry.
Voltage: 50 V
